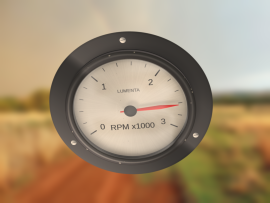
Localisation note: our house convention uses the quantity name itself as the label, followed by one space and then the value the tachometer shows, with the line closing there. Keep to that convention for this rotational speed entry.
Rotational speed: 2600 rpm
